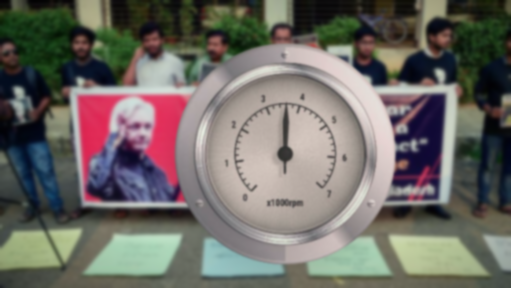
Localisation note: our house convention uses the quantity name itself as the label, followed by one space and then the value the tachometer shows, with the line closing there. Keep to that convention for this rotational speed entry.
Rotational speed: 3600 rpm
